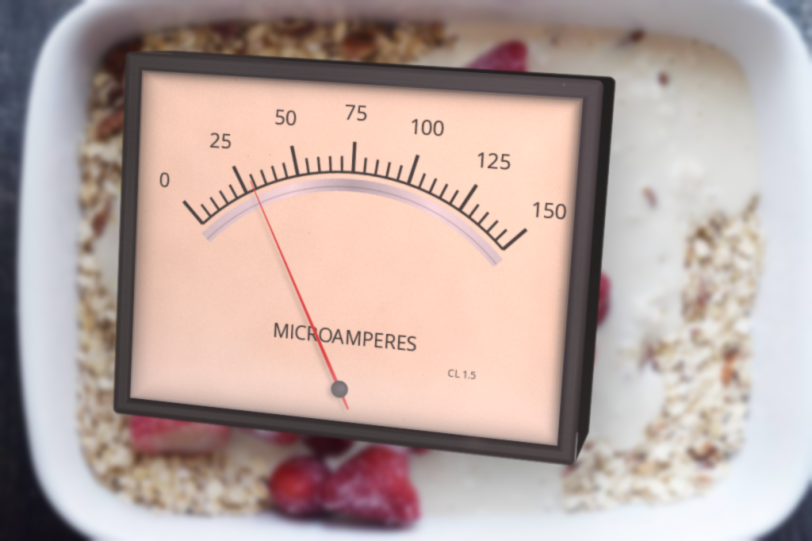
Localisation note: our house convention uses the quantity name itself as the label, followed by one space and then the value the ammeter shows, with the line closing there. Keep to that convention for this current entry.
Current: 30 µA
